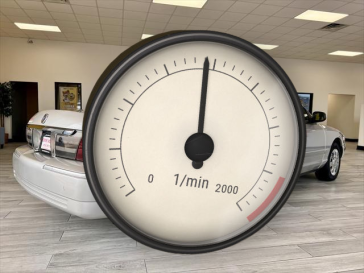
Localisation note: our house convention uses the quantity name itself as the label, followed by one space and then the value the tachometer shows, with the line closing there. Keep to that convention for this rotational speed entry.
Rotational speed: 950 rpm
